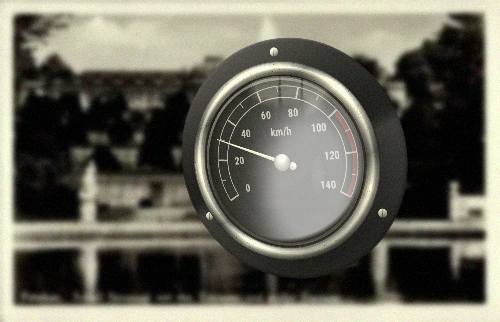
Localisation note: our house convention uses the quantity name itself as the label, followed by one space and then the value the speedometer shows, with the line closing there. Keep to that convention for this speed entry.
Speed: 30 km/h
